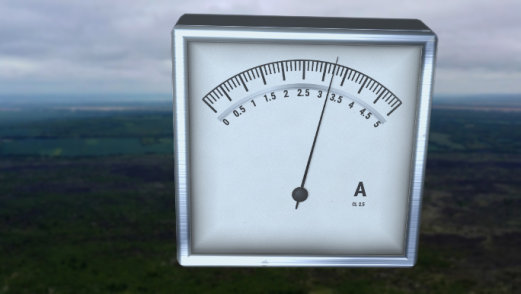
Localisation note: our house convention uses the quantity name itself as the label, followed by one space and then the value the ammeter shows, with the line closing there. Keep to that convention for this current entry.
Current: 3.2 A
